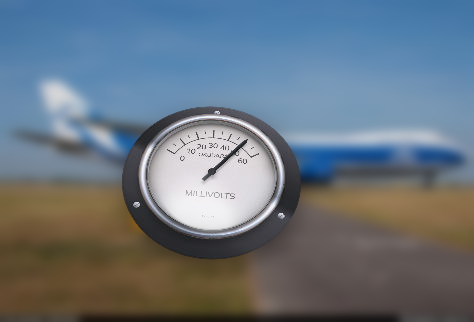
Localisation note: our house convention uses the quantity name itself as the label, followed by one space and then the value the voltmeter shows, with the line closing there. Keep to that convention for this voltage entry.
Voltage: 50 mV
